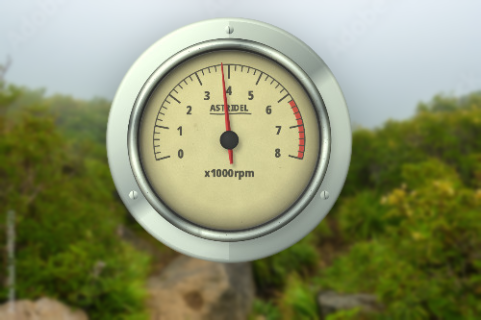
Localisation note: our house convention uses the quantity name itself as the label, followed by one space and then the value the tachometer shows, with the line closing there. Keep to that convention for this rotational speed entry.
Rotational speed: 3800 rpm
